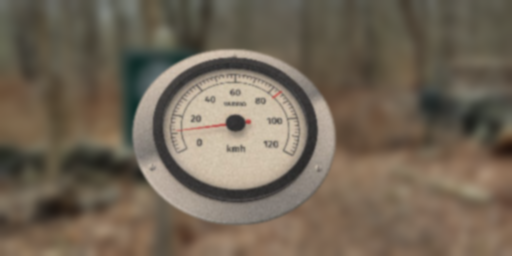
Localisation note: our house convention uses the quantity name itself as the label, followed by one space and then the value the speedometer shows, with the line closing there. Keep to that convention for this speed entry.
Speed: 10 km/h
